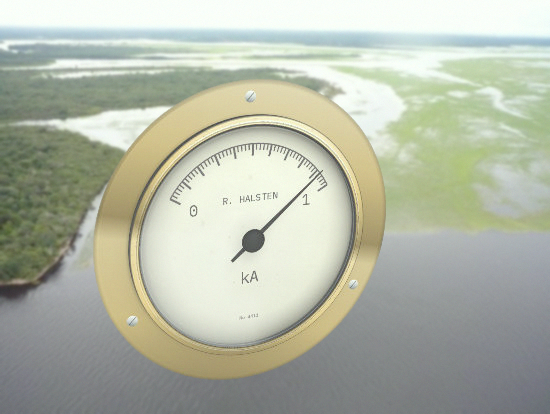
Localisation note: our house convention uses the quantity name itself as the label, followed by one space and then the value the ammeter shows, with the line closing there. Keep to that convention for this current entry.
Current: 0.9 kA
